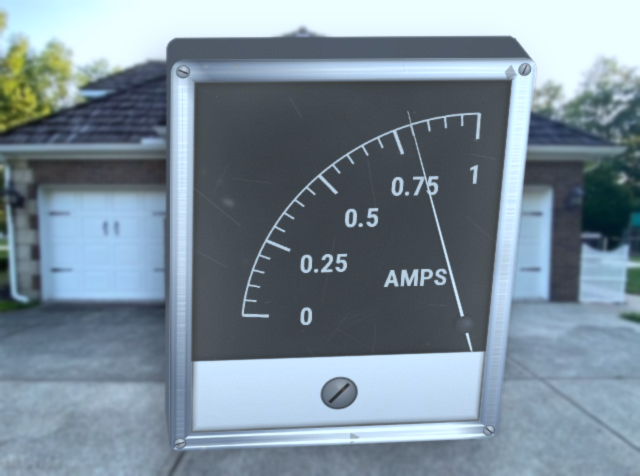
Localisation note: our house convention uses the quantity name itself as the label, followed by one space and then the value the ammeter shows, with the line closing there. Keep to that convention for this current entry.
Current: 0.8 A
